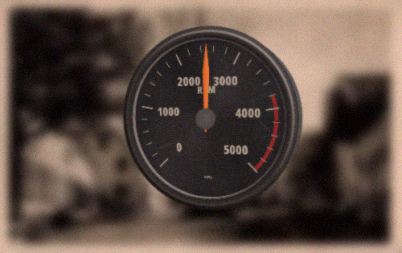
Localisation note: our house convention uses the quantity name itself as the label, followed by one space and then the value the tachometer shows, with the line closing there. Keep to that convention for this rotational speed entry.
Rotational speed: 2500 rpm
